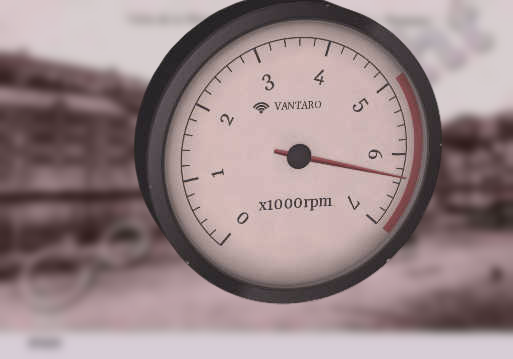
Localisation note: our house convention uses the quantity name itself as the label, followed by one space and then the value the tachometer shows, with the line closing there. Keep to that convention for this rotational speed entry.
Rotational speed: 6300 rpm
